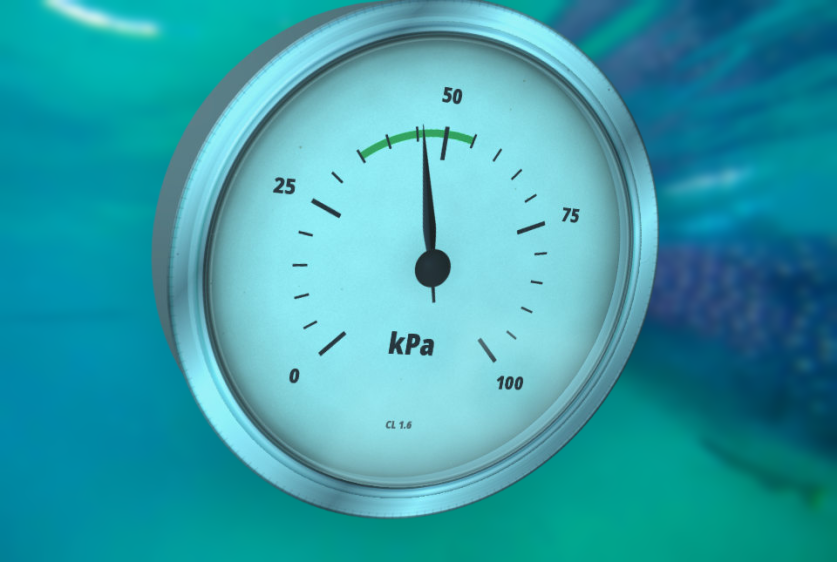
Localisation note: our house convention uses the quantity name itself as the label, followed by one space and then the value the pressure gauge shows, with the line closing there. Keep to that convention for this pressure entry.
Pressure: 45 kPa
